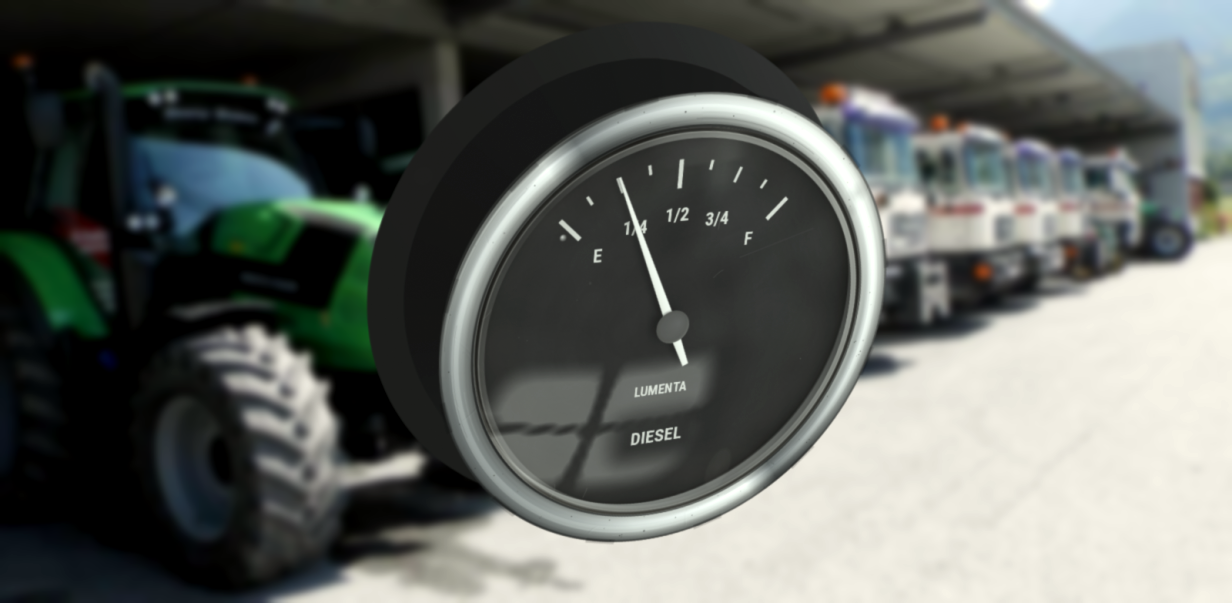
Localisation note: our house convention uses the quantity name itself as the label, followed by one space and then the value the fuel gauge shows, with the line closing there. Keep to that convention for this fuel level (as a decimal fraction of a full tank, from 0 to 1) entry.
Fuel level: 0.25
